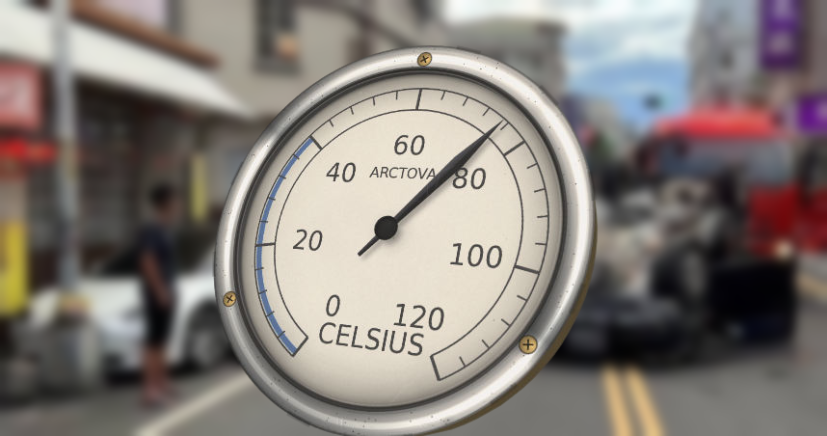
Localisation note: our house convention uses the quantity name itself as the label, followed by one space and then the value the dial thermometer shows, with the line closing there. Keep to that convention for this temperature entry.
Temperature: 76 °C
